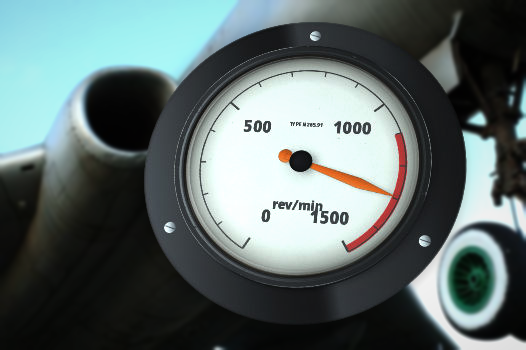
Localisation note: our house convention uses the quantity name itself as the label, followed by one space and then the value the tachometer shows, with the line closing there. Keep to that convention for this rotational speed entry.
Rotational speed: 1300 rpm
